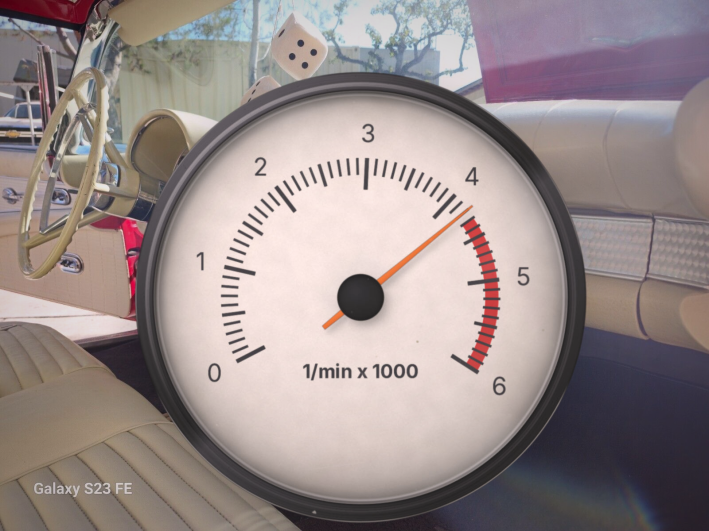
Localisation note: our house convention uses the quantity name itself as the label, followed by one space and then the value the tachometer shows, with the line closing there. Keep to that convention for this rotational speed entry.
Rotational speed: 4200 rpm
